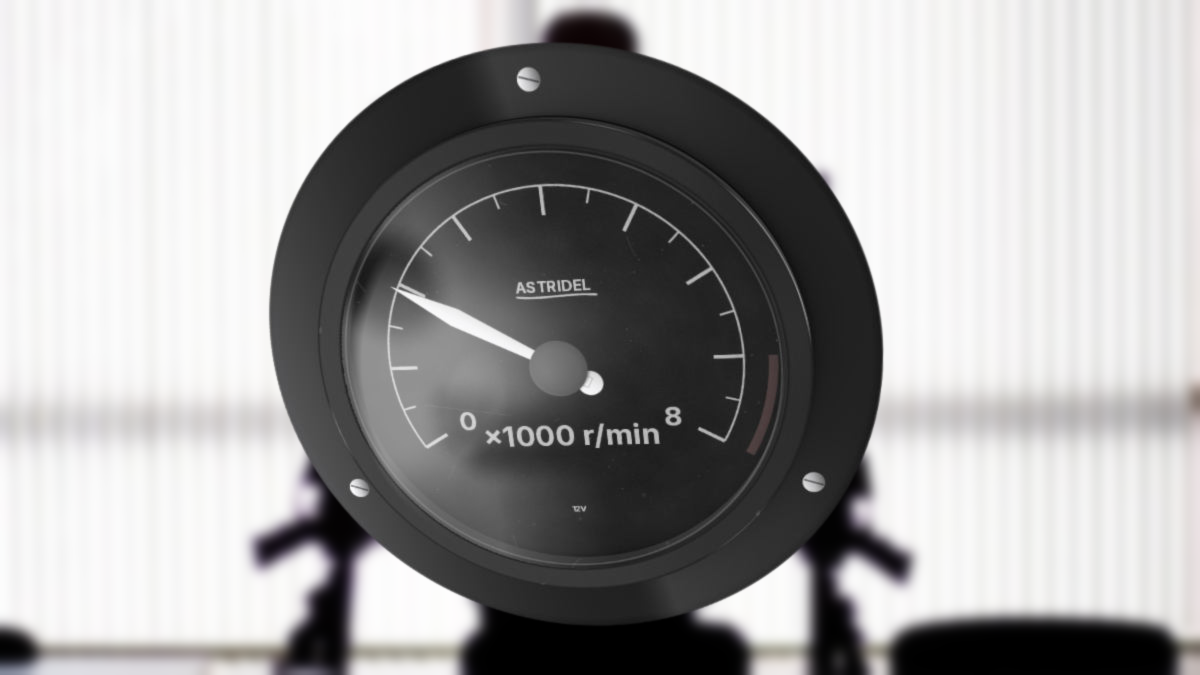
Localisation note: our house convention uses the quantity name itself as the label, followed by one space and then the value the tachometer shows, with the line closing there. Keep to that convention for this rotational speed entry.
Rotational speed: 2000 rpm
